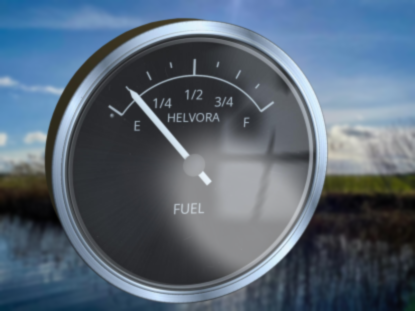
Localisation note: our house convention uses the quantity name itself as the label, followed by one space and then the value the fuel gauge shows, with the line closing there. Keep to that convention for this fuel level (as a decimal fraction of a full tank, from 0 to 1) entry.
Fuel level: 0.125
